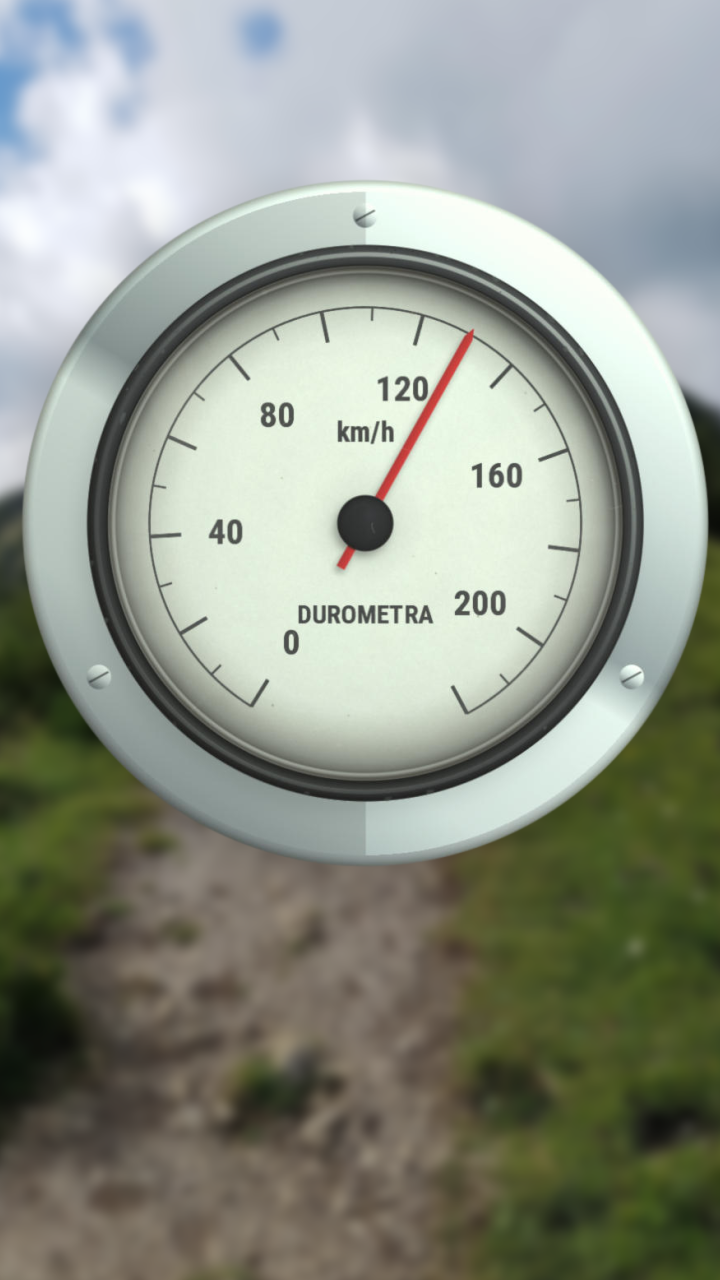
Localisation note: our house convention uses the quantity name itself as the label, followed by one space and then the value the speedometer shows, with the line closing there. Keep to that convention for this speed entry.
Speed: 130 km/h
